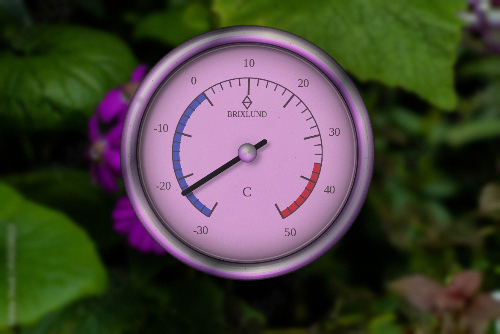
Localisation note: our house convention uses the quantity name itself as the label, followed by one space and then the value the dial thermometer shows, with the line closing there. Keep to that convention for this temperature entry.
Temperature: -23 °C
